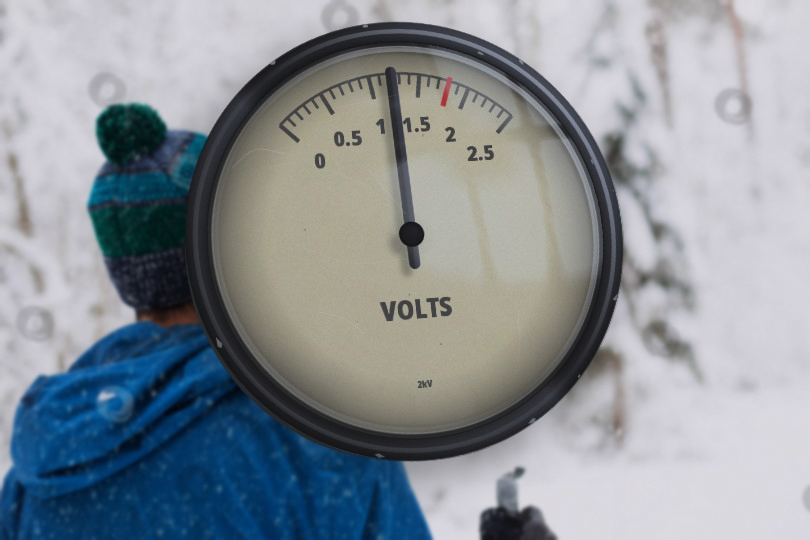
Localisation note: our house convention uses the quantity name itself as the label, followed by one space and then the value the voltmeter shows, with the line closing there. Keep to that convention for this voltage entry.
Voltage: 1.2 V
